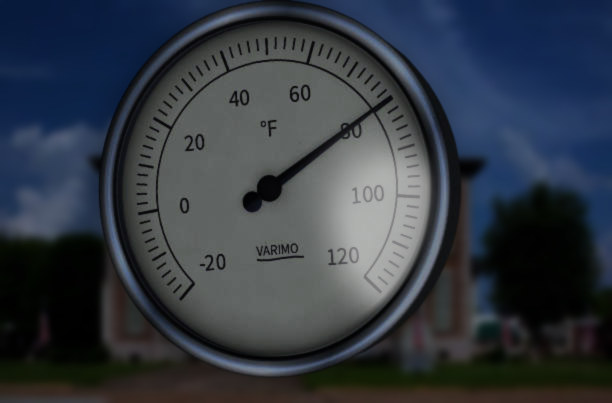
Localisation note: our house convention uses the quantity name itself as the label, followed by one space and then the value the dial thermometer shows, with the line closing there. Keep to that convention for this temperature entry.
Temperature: 80 °F
